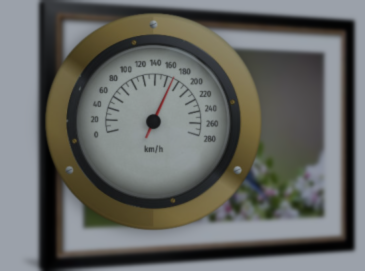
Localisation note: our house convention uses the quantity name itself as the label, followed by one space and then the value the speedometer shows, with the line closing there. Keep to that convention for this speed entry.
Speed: 170 km/h
